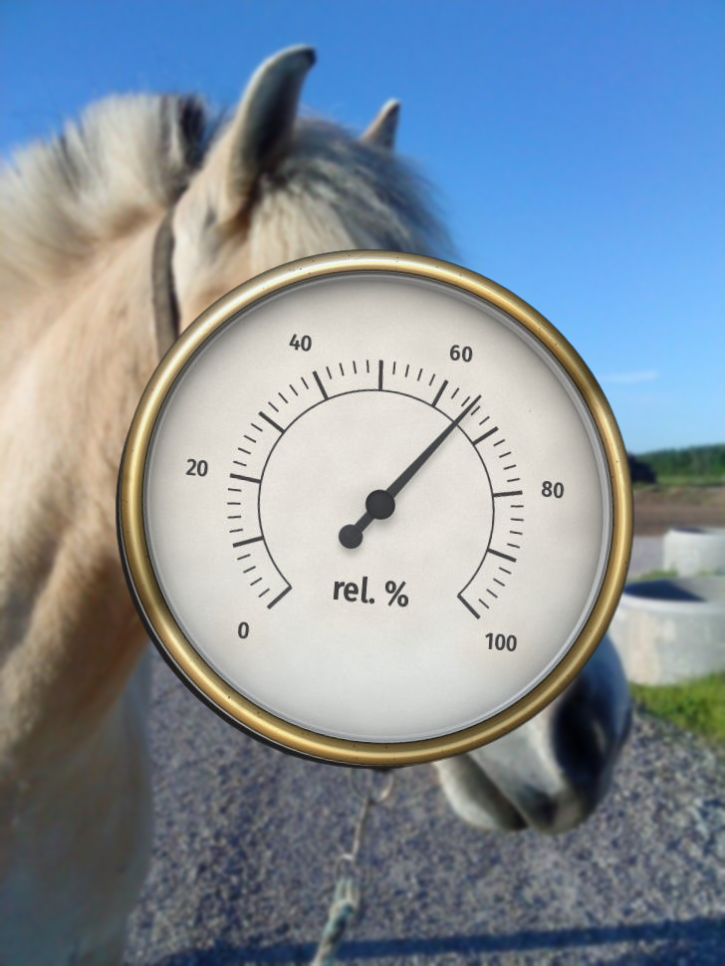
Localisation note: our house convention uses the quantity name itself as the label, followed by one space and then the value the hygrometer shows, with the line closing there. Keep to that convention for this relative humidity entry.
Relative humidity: 65 %
